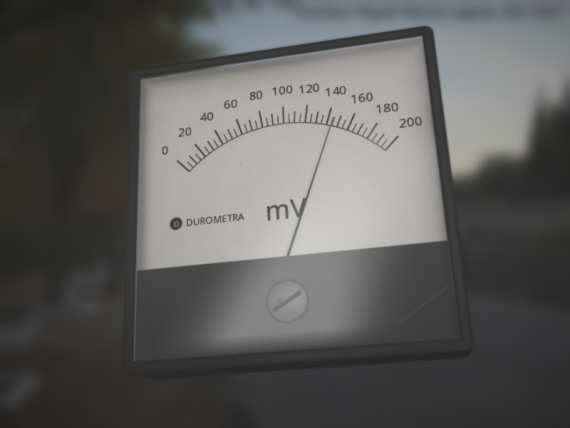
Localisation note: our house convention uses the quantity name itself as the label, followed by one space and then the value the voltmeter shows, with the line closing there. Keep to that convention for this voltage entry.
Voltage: 145 mV
